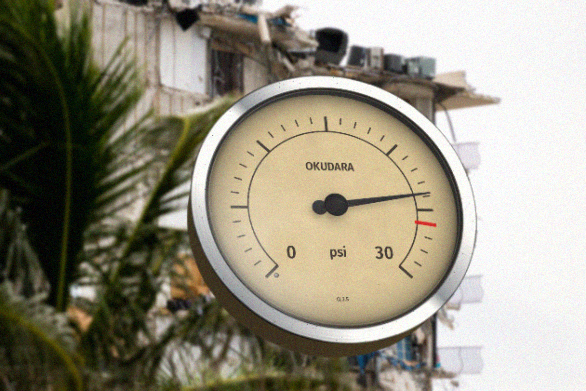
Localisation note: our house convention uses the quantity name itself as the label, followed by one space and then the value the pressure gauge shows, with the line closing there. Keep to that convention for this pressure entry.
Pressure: 24 psi
